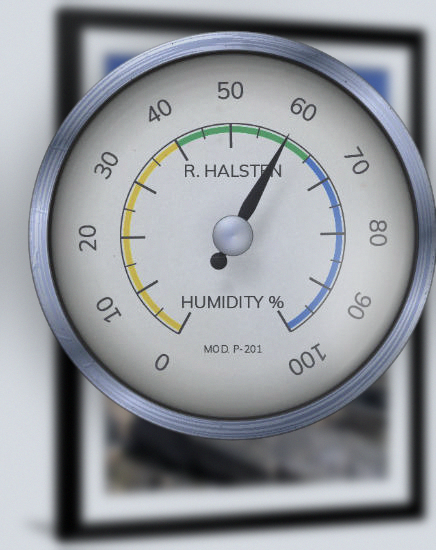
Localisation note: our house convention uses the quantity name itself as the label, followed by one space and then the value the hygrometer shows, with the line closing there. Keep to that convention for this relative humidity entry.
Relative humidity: 60 %
